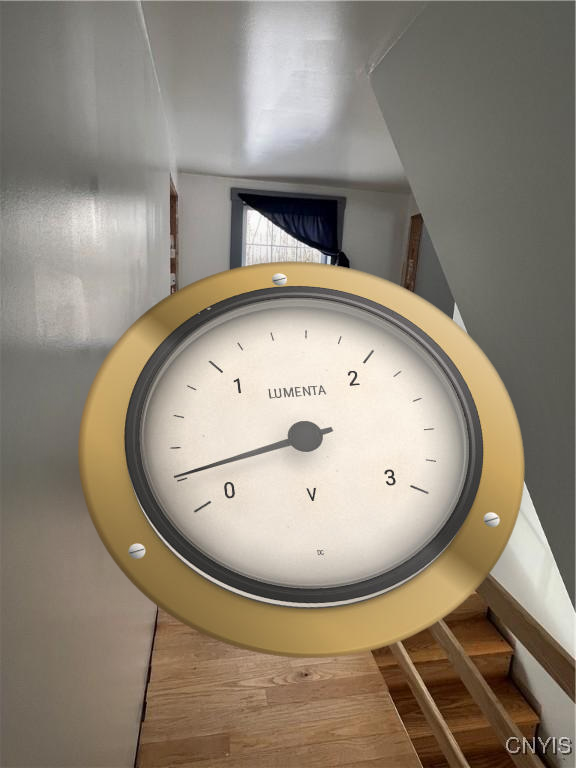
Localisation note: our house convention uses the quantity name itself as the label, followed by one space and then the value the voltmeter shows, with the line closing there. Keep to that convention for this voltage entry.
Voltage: 0.2 V
